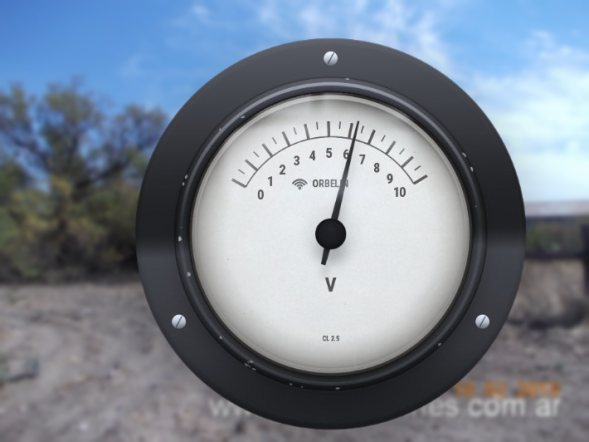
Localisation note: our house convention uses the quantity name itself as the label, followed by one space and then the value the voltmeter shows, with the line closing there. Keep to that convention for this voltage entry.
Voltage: 6.25 V
